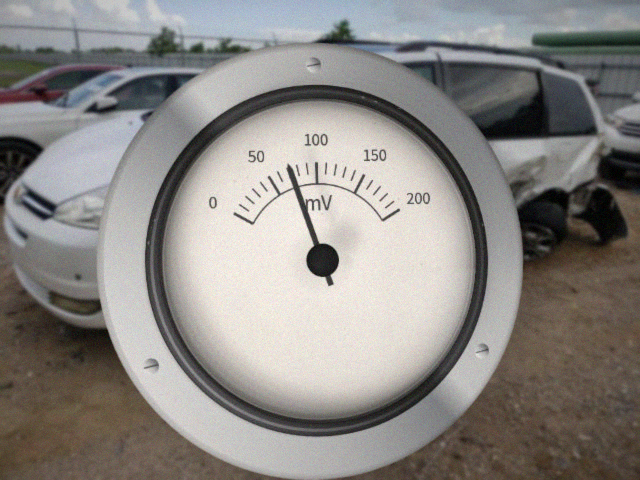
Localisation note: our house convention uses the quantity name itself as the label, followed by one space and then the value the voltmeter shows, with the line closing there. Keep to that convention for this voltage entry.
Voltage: 70 mV
